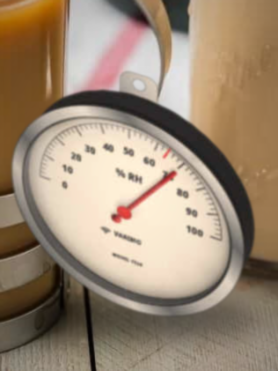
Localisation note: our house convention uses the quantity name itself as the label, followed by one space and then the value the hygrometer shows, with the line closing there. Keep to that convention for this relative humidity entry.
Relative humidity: 70 %
